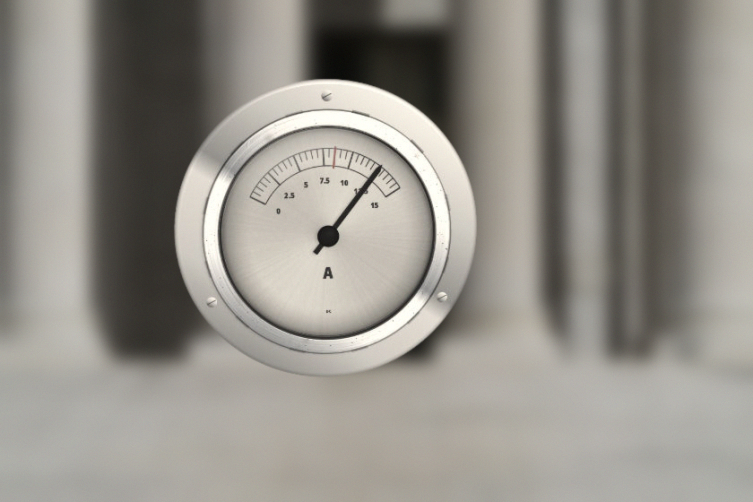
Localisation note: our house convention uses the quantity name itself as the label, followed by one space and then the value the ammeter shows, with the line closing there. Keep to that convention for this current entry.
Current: 12.5 A
